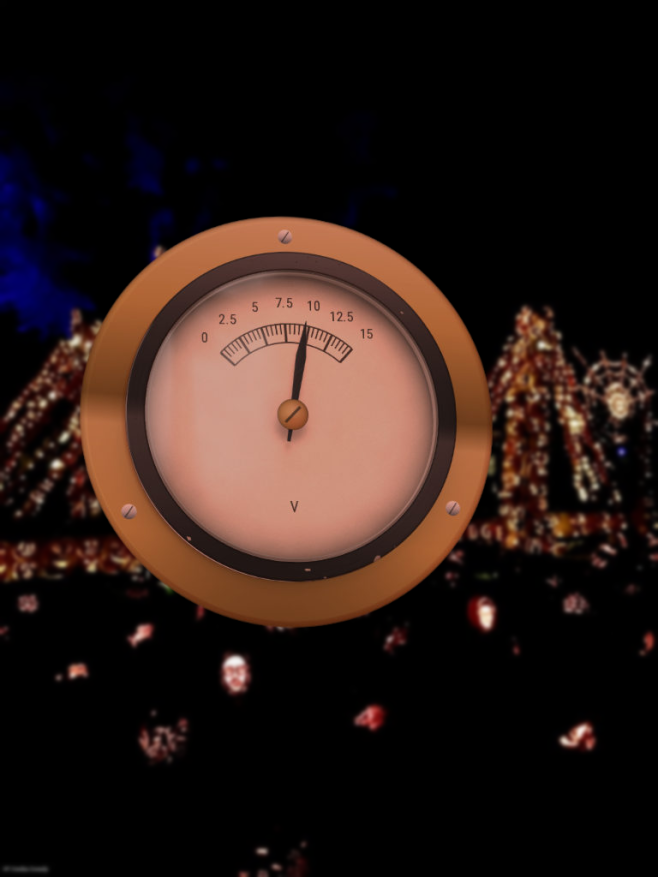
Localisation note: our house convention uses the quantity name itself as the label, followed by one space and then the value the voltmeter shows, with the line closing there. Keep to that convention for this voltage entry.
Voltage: 9.5 V
